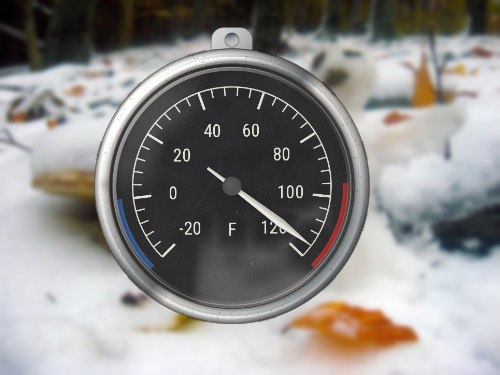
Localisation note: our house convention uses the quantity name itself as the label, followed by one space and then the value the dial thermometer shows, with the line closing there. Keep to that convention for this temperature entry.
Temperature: 116 °F
